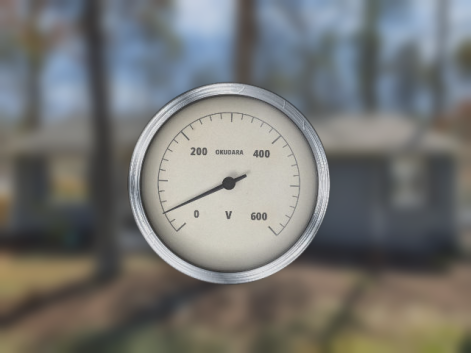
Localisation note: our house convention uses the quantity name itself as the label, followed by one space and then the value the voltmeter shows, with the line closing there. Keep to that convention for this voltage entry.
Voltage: 40 V
